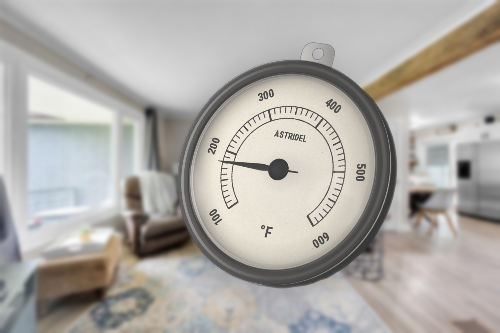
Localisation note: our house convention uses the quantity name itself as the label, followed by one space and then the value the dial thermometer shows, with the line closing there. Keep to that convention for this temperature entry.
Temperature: 180 °F
